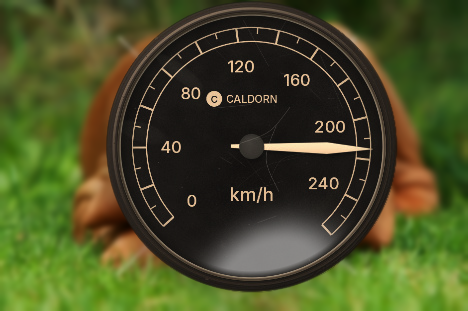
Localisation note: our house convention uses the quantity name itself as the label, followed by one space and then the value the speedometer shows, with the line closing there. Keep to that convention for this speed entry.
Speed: 215 km/h
